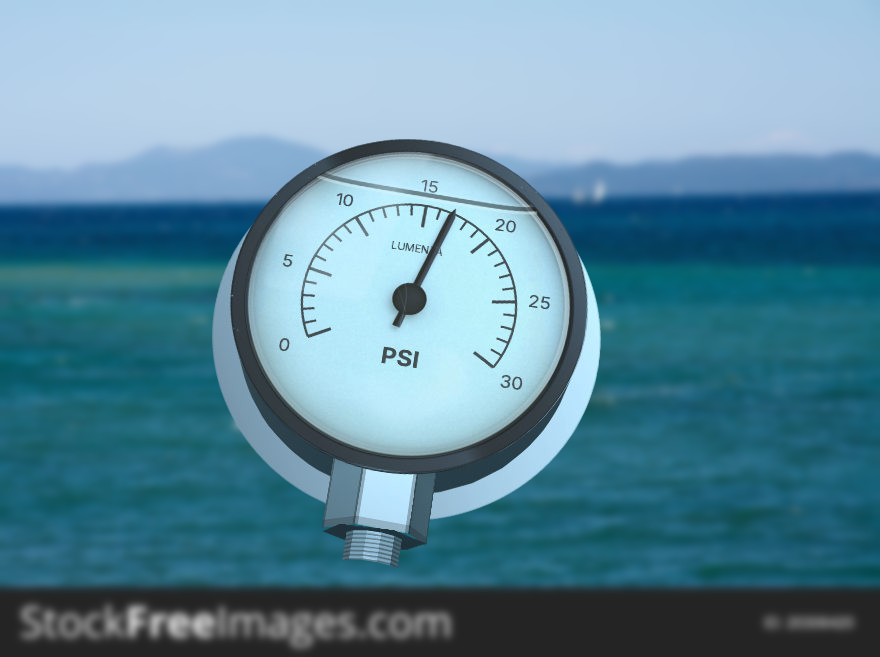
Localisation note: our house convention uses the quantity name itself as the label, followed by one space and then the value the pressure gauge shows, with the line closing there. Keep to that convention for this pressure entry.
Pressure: 17 psi
